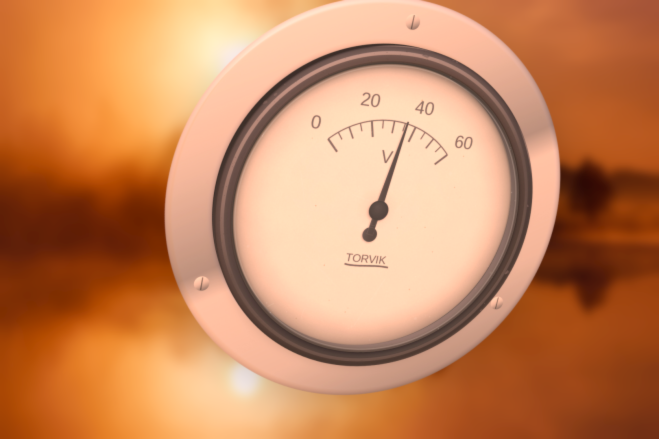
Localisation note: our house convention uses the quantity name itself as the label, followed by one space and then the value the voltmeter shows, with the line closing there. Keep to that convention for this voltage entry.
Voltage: 35 V
